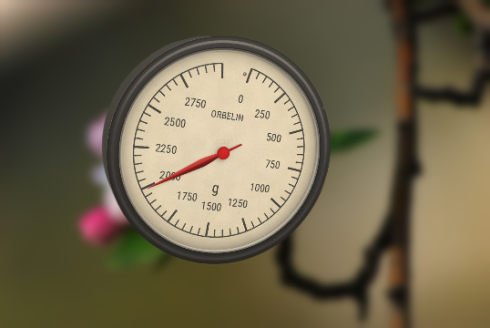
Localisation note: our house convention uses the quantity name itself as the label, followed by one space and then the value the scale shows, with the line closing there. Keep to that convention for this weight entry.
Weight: 2000 g
